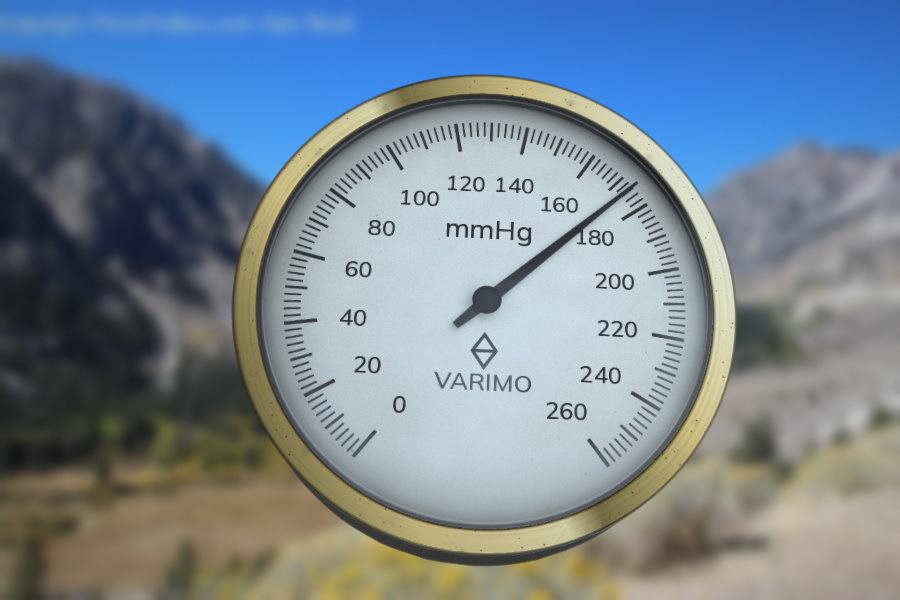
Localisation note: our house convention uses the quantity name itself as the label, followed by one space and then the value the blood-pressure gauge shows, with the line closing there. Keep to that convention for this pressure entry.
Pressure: 174 mmHg
